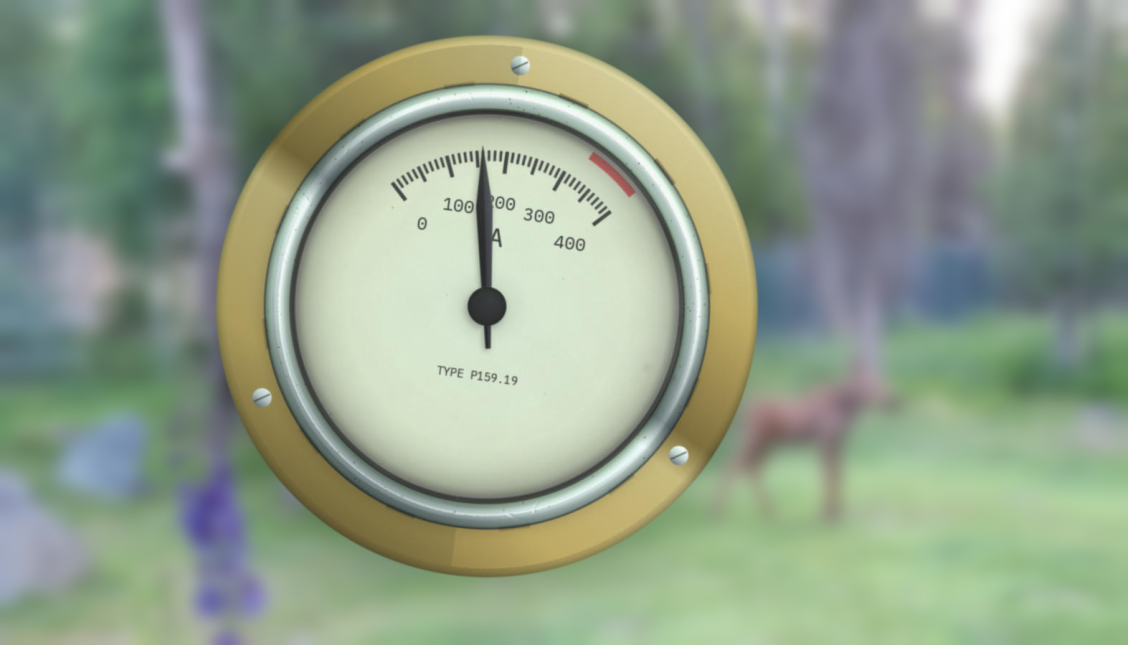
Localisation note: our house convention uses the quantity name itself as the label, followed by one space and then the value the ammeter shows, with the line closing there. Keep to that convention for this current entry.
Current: 160 A
